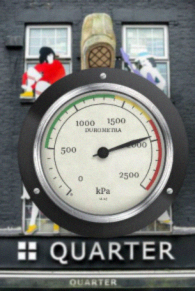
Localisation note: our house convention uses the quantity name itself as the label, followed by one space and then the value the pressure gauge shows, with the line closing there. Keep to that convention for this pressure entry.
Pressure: 1950 kPa
